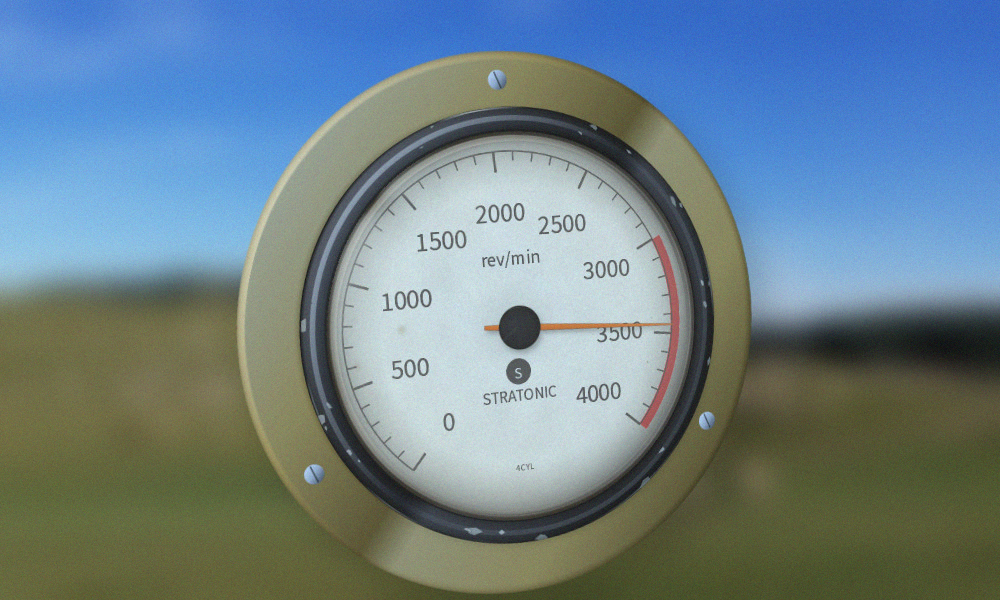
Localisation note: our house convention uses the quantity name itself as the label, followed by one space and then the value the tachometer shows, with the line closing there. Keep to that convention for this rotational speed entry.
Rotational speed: 3450 rpm
